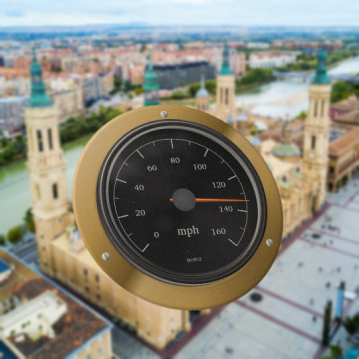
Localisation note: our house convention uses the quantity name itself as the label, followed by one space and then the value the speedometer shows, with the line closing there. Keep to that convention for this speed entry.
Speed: 135 mph
